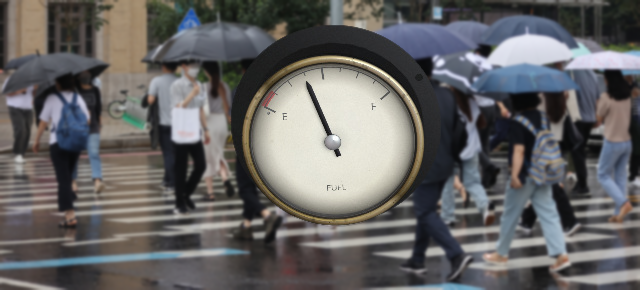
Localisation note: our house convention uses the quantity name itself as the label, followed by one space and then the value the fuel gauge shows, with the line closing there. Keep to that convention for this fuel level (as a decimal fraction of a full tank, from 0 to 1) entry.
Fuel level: 0.375
